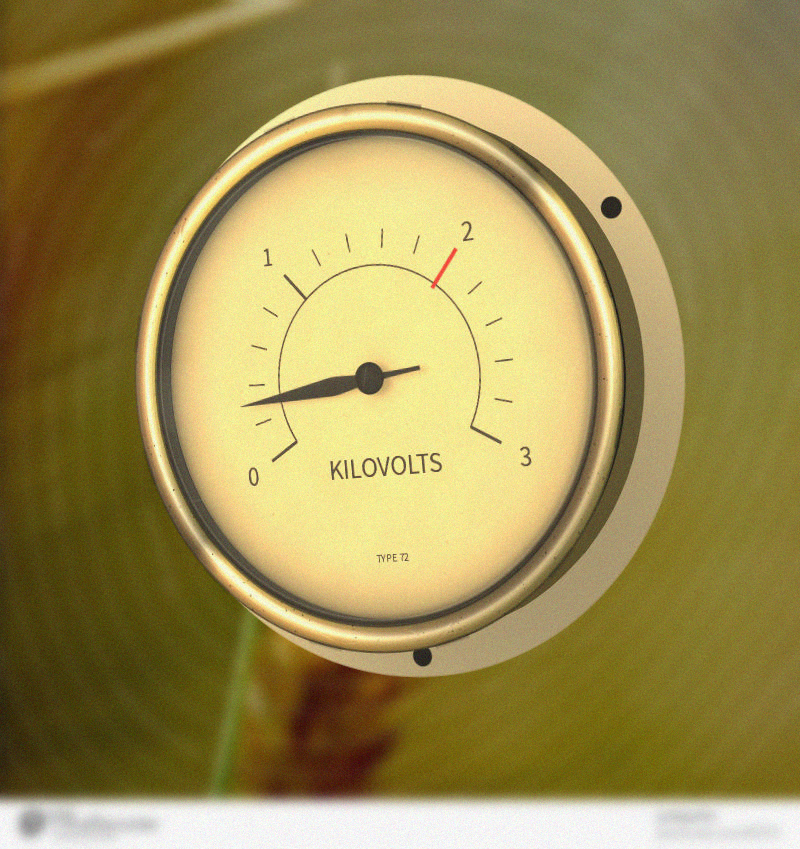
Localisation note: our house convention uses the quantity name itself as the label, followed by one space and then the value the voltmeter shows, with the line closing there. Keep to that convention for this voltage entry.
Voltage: 0.3 kV
